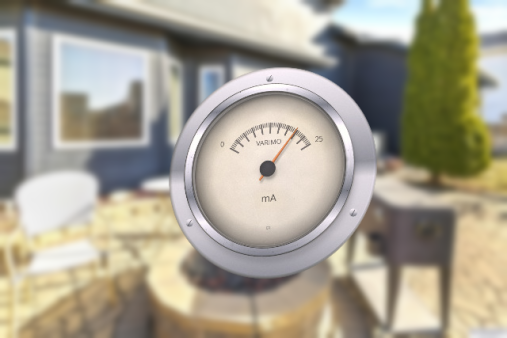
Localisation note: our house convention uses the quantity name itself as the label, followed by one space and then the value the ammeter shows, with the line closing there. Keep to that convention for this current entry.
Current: 20 mA
